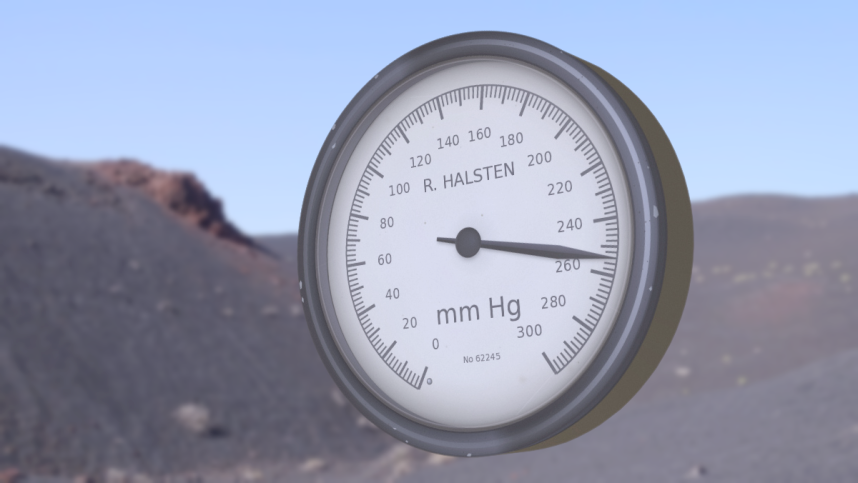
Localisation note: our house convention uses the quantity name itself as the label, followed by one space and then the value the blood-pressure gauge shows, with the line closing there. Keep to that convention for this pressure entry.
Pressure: 254 mmHg
